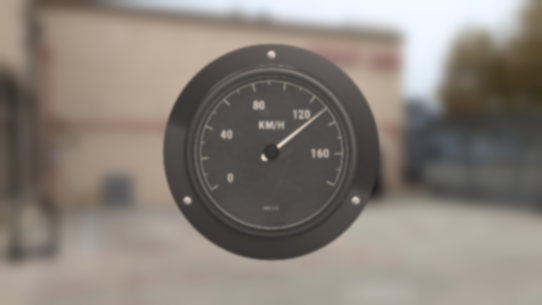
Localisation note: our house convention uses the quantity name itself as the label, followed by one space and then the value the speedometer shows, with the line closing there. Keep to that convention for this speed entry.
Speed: 130 km/h
